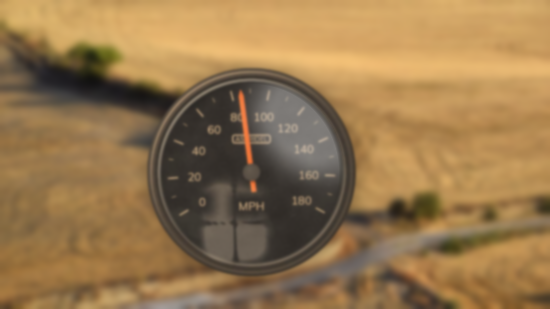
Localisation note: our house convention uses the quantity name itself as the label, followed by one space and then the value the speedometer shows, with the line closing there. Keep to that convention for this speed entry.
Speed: 85 mph
